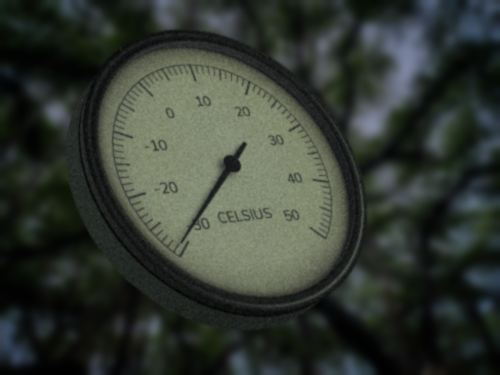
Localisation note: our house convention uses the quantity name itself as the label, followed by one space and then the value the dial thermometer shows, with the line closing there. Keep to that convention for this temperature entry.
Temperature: -29 °C
